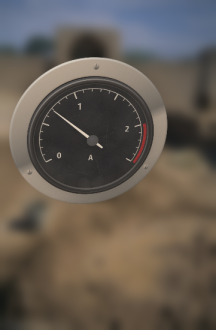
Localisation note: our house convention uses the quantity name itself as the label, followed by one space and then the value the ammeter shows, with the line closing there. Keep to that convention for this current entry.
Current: 0.7 A
